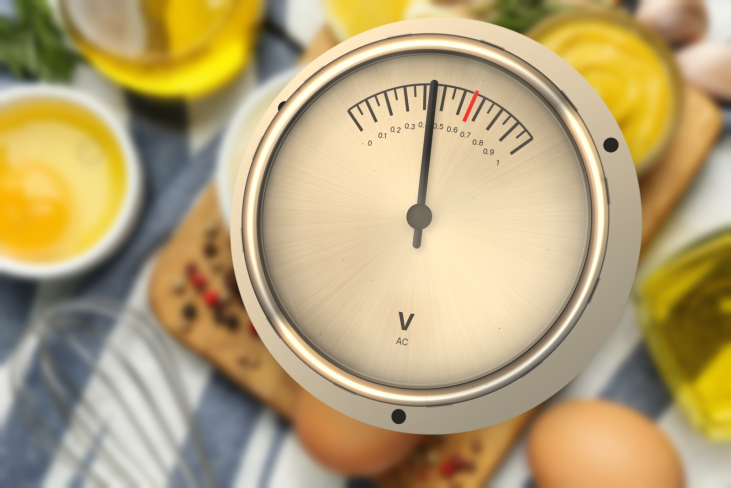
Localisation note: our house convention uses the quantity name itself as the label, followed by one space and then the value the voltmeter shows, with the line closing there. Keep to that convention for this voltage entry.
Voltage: 0.45 V
